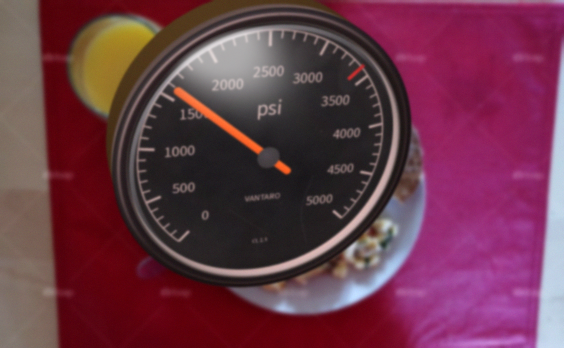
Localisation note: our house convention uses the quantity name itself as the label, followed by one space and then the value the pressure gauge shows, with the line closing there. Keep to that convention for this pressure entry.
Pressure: 1600 psi
